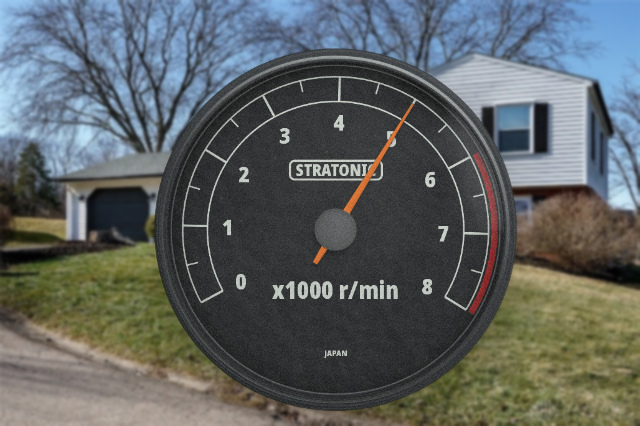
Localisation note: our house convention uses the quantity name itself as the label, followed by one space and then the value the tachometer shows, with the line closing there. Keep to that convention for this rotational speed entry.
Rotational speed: 5000 rpm
